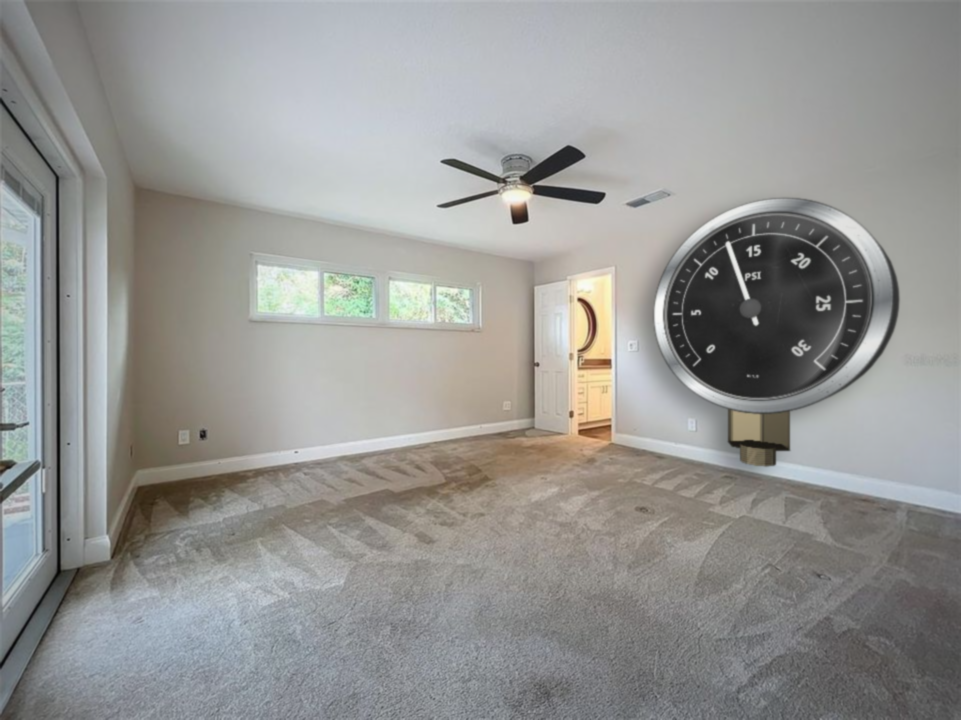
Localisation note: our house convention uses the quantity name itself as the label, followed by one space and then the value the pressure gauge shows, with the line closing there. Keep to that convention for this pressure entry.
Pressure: 13 psi
